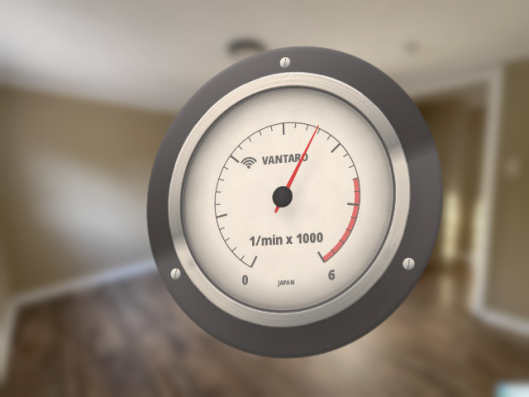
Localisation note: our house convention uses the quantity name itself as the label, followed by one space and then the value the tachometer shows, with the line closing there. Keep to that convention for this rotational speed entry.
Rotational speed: 3600 rpm
